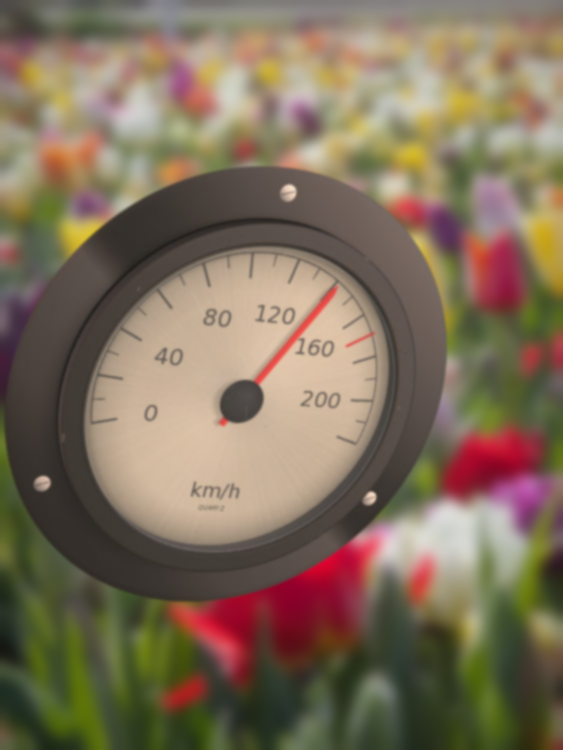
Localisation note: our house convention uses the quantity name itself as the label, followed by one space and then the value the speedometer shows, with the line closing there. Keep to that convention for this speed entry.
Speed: 140 km/h
